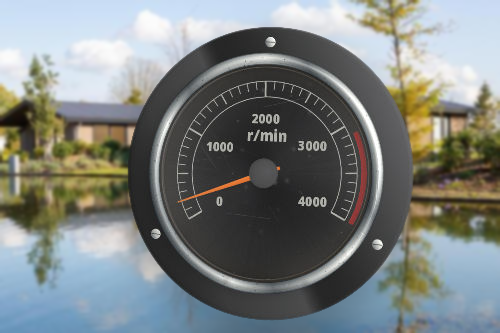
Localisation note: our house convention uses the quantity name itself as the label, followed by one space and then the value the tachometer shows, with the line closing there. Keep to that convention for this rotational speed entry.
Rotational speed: 200 rpm
